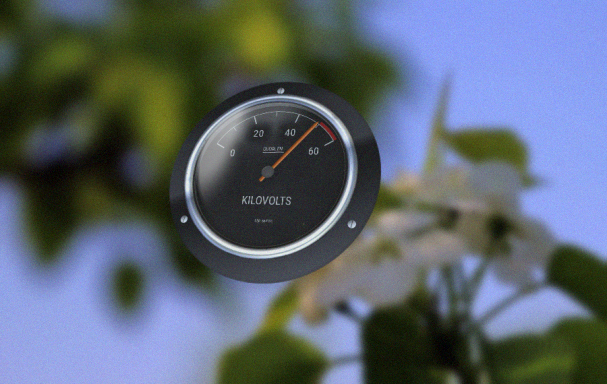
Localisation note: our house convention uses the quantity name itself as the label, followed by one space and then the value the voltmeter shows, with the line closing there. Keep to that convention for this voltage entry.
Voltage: 50 kV
